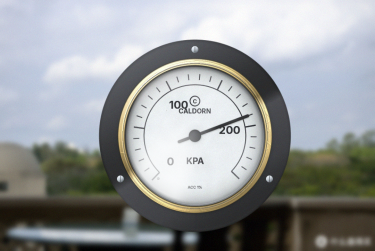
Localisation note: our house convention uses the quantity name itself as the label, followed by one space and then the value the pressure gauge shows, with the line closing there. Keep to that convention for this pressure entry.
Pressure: 190 kPa
